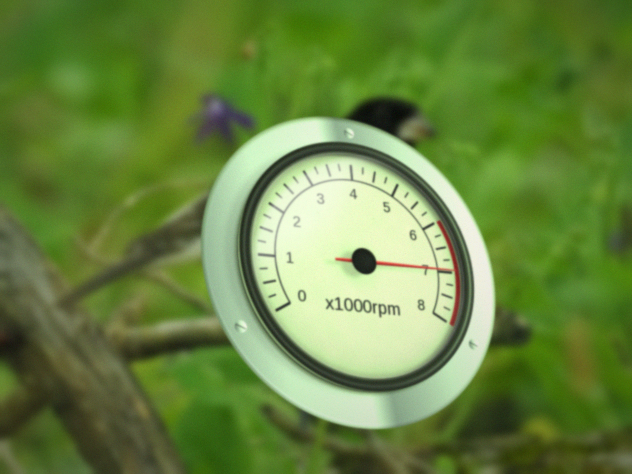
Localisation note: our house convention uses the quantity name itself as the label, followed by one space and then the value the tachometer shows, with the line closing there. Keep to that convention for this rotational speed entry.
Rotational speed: 7000 rpm
